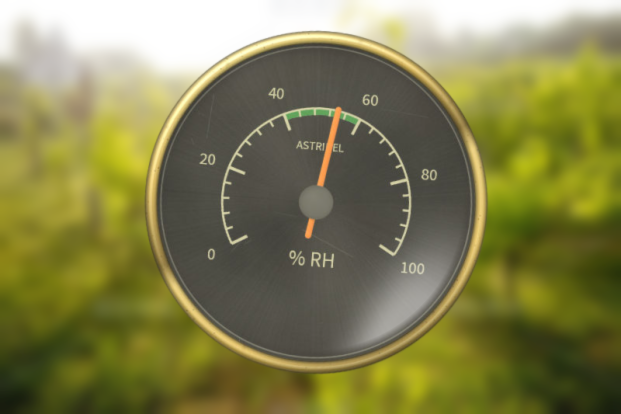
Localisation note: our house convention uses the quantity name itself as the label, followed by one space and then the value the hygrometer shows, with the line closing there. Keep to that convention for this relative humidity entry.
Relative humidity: 54 %
